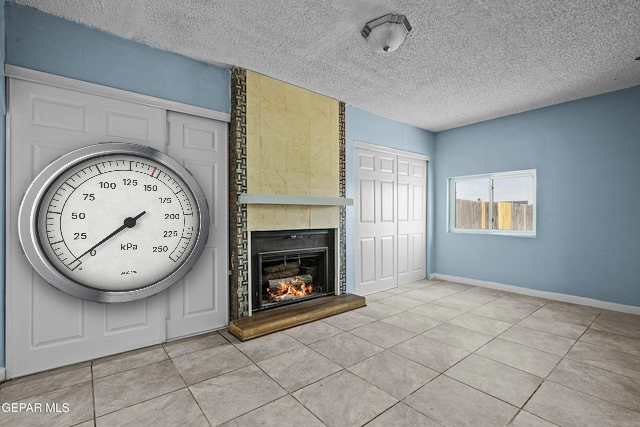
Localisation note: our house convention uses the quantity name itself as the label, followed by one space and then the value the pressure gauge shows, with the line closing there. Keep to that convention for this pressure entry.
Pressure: 5 kPa
